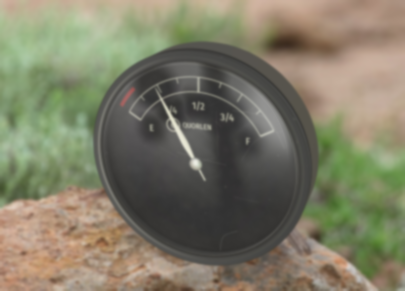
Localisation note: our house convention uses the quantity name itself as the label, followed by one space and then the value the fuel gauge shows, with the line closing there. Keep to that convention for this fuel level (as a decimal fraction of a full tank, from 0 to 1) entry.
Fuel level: 0.25
